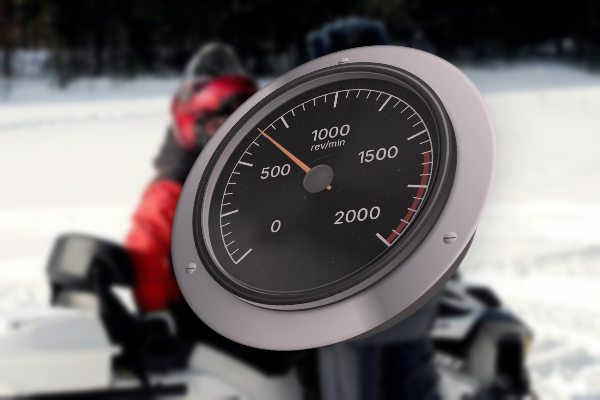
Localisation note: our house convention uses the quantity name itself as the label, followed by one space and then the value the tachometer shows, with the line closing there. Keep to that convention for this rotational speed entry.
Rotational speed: 650 rpm
